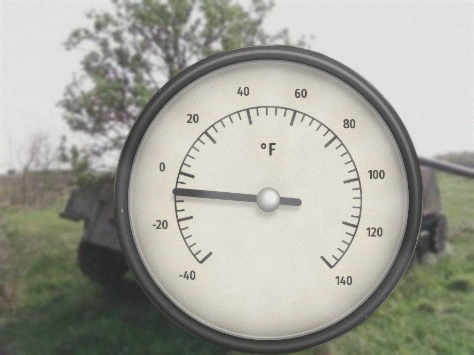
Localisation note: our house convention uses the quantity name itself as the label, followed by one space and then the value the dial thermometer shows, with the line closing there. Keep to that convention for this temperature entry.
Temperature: -8 °F
